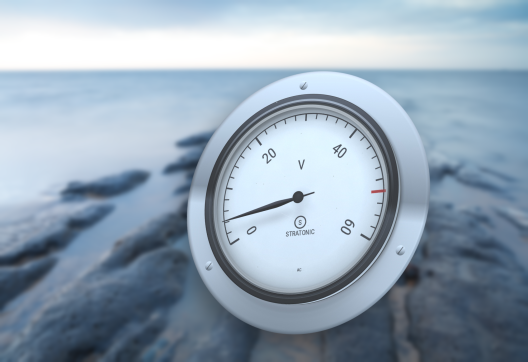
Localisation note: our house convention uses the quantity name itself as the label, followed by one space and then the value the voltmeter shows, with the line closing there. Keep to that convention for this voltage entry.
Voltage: 4 V
